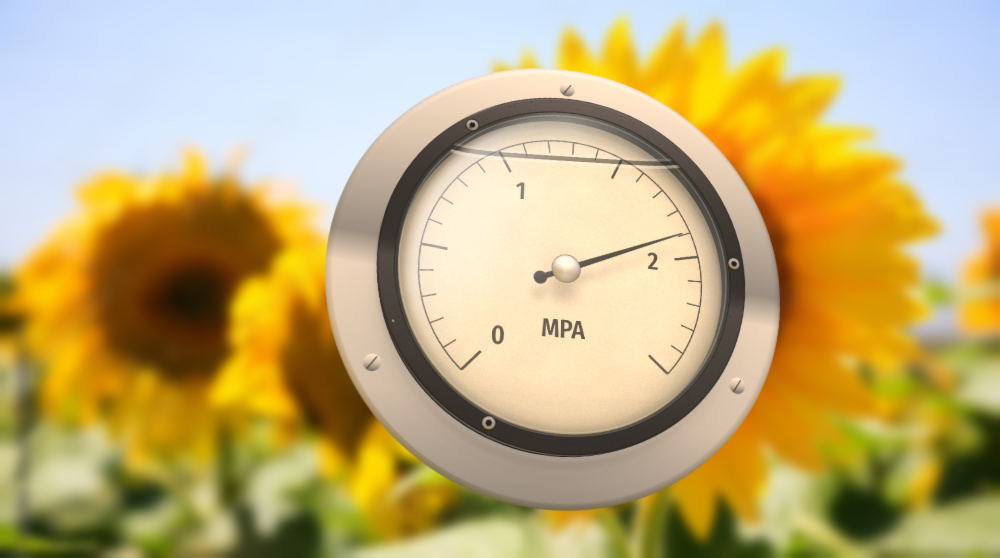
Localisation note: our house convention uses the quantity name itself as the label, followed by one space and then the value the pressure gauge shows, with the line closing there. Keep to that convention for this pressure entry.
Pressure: 1.9 MPa
